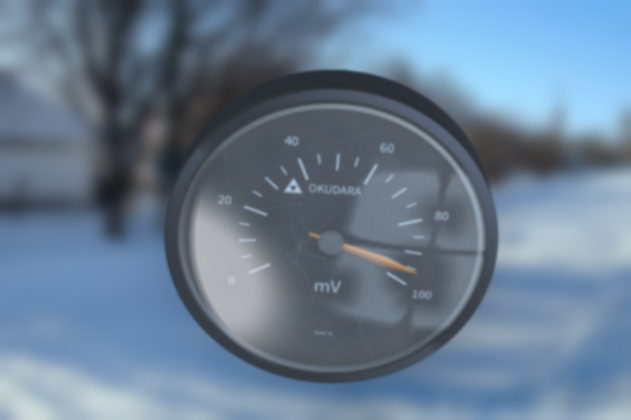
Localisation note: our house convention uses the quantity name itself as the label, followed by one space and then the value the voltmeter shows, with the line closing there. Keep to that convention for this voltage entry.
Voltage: 95 mV
